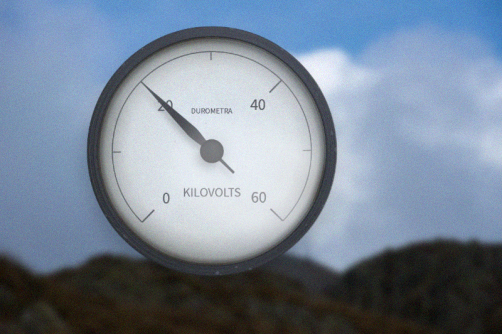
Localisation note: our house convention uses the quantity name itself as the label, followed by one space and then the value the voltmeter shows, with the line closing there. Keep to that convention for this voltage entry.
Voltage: 20 kV
